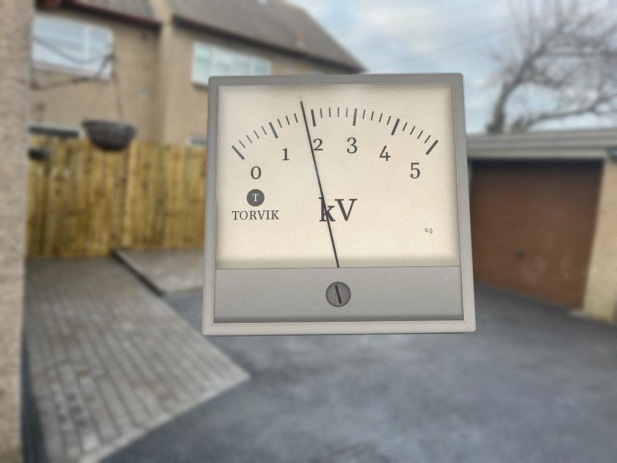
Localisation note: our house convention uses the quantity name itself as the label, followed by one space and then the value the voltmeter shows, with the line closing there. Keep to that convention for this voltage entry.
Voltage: 1.8 kV
